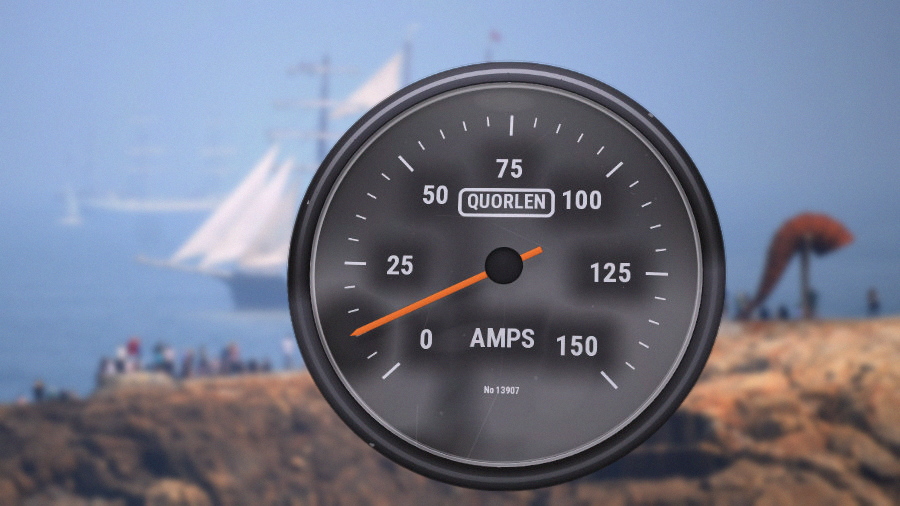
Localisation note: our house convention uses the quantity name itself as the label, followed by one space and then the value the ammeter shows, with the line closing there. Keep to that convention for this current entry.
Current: 10 A
